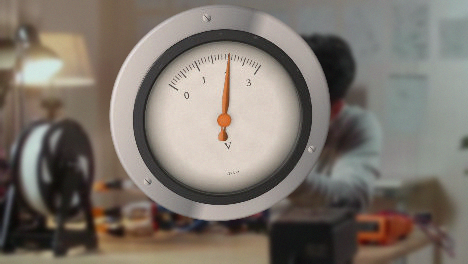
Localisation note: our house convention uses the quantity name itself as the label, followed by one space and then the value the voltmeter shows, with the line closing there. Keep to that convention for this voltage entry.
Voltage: 2 V
